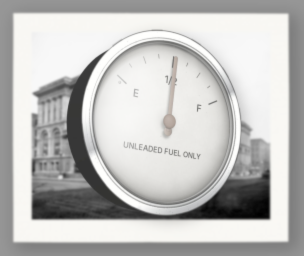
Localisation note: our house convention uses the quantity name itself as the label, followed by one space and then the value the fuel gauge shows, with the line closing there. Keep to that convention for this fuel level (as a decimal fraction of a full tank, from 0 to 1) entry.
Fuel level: 0.5
